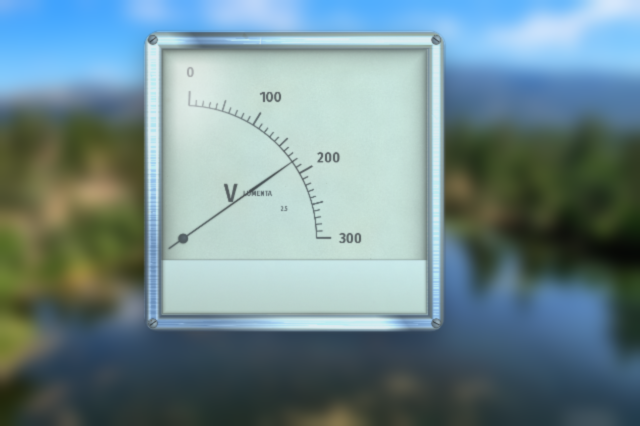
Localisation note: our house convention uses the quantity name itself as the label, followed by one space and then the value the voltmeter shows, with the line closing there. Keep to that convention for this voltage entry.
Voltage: 180 V
